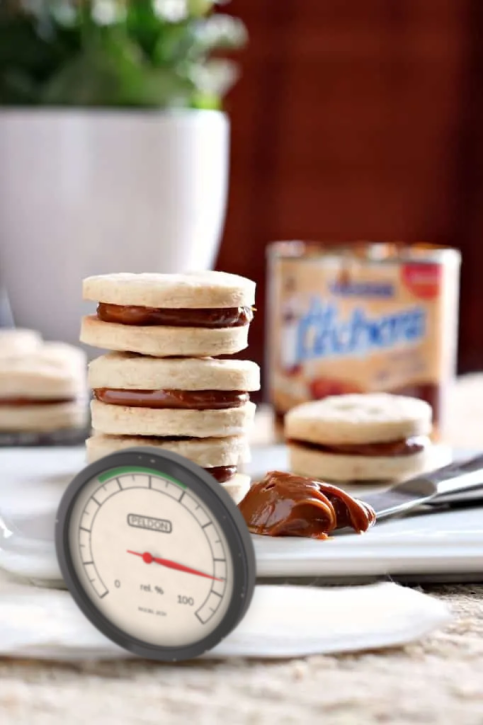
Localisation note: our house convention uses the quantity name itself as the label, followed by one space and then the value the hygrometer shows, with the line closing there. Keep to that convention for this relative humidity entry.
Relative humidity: 85 %
